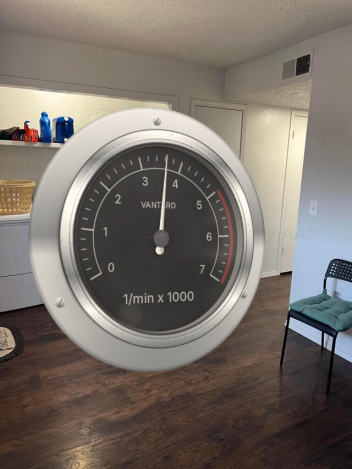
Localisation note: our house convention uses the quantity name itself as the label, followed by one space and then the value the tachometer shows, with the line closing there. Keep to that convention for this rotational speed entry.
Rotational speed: 3600 rpm
